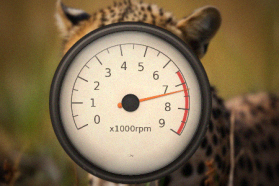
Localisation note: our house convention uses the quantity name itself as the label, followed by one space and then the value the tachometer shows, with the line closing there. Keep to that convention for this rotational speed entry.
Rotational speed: 7250 rpm
